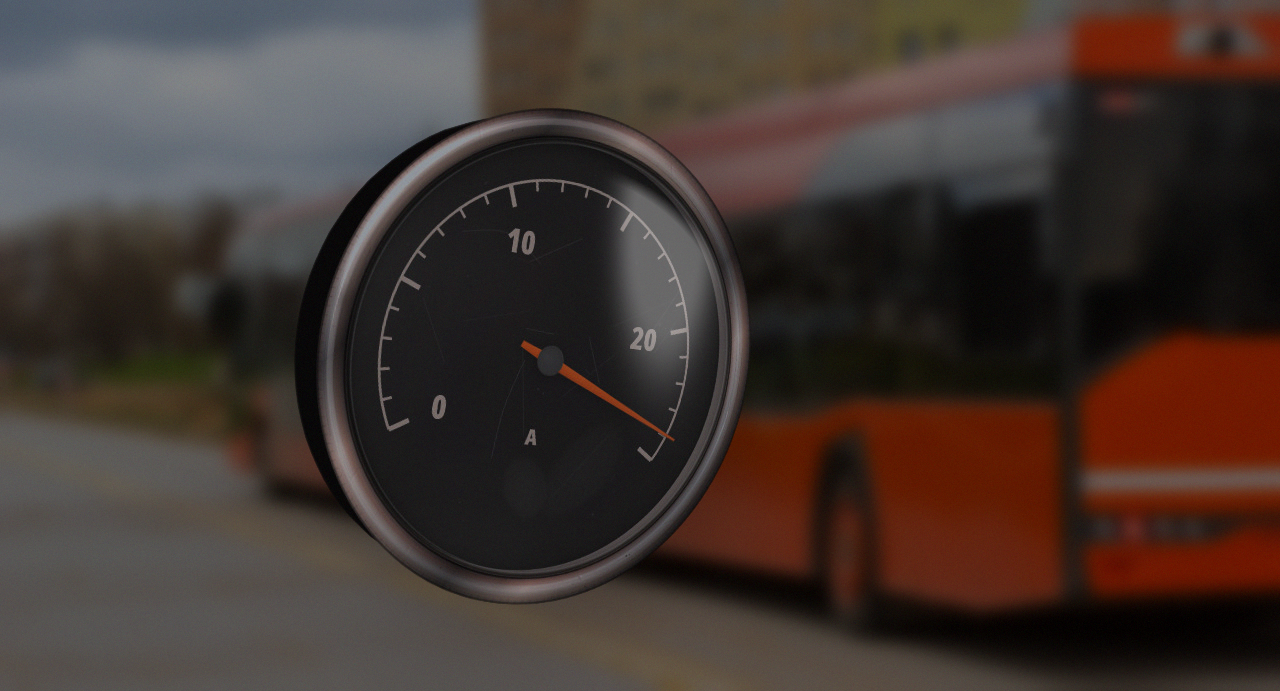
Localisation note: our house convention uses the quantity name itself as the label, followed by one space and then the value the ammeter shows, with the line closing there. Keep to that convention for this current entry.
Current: 24 A
